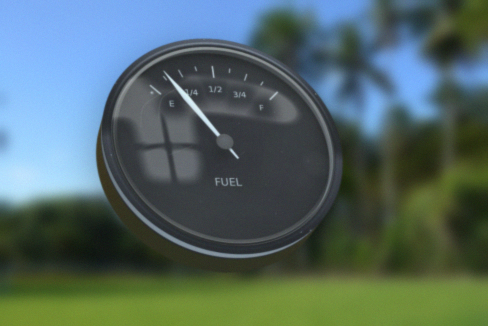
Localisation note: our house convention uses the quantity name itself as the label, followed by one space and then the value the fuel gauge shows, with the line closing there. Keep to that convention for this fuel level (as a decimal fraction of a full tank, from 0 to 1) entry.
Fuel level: 0.125
